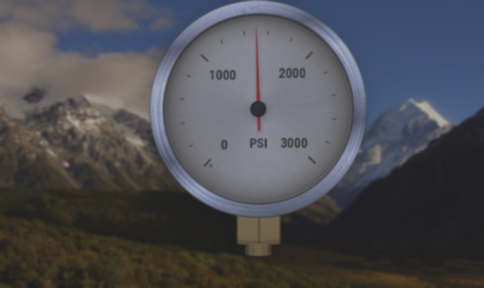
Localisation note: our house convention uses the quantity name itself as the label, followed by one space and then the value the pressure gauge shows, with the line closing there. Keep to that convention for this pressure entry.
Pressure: 1500 psi
